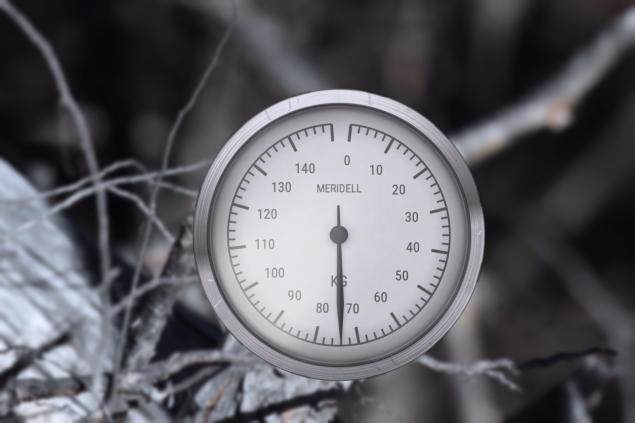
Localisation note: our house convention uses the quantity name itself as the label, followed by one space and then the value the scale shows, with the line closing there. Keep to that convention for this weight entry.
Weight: 74 kg
